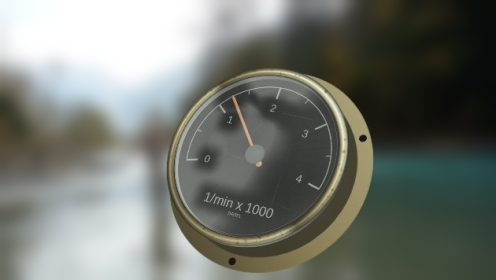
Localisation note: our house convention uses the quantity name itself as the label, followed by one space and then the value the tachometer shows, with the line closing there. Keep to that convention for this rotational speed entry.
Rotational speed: 1250 rpm
